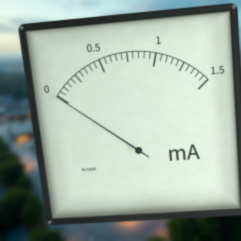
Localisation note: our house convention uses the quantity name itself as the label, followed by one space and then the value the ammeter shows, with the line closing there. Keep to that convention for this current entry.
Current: 0 mA
